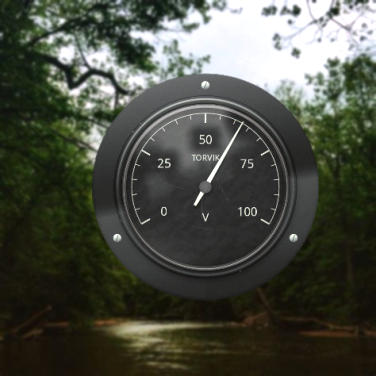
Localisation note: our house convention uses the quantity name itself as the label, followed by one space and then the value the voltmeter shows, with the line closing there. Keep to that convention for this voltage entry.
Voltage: 62.5 V
